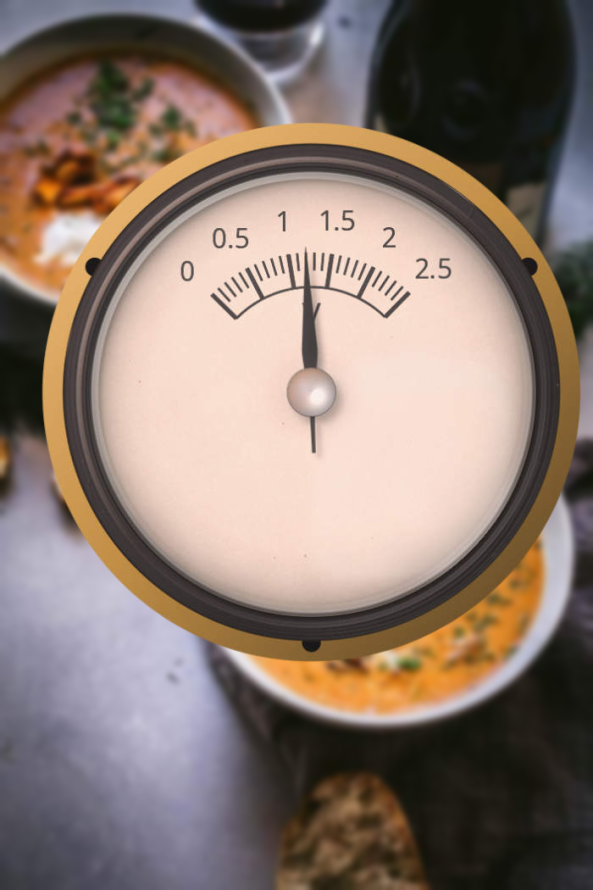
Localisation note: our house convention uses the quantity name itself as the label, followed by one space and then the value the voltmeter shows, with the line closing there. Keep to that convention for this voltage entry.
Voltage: 1.2 V
